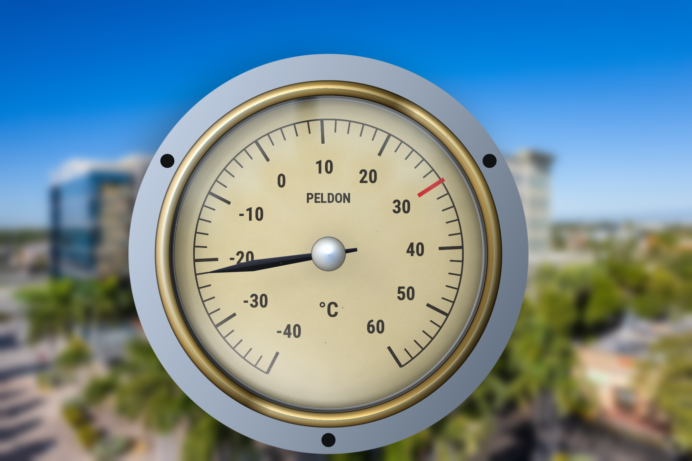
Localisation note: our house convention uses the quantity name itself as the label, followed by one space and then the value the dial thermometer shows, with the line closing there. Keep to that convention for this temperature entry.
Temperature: -22 °C
